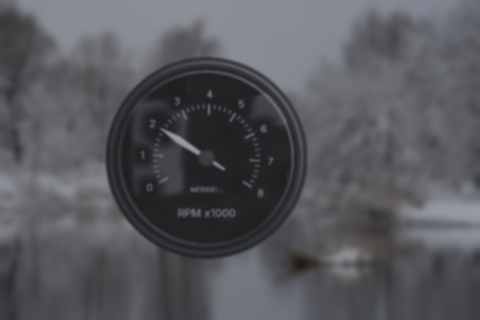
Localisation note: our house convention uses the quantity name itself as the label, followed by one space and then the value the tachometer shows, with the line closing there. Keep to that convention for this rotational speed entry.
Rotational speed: 2000 rpm
